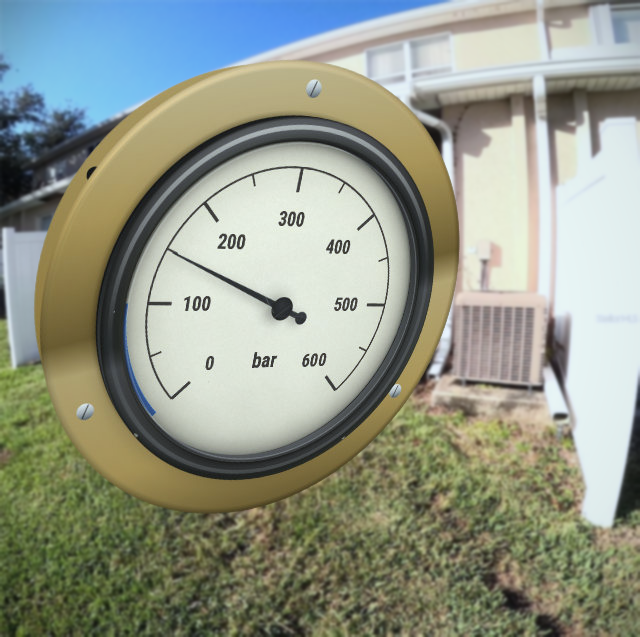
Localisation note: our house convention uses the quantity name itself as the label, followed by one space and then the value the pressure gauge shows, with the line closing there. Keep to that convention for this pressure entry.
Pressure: 150 bar
